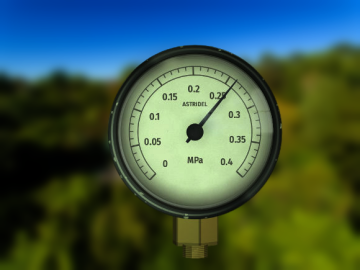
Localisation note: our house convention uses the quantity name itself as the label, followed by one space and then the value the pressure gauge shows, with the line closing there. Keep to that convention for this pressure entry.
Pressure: 0.26 MPa
